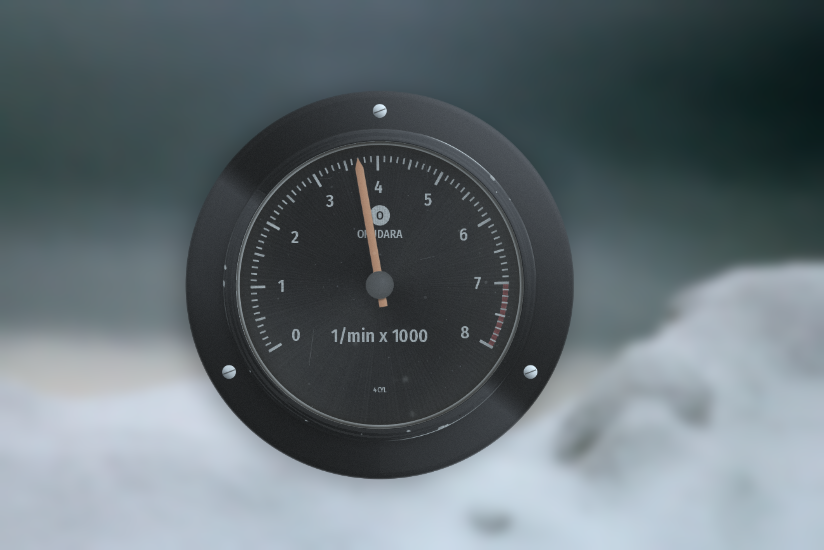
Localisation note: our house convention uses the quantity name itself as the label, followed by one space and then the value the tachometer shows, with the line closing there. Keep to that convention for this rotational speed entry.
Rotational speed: 3700 rpm
